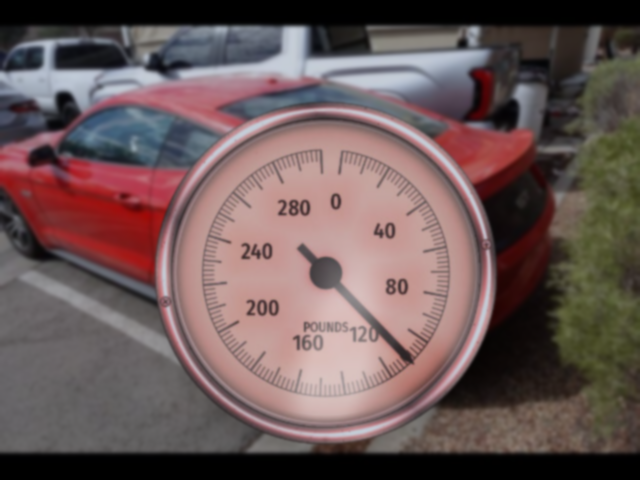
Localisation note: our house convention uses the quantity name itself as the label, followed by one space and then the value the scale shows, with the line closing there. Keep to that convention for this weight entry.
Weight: 110 lb
